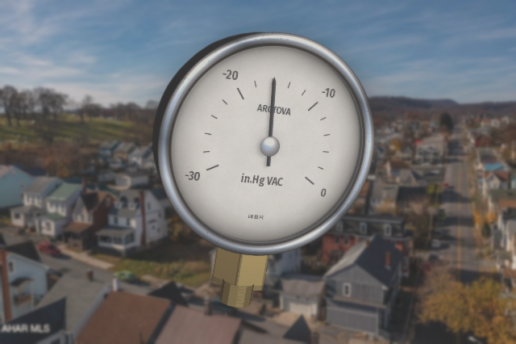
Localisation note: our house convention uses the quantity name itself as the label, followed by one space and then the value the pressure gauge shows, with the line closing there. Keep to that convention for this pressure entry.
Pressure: -16 inHg
